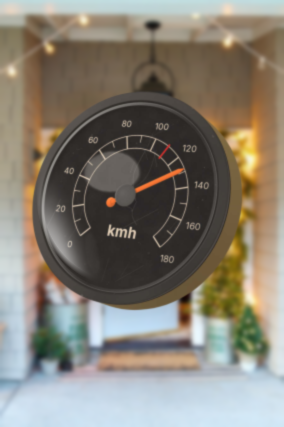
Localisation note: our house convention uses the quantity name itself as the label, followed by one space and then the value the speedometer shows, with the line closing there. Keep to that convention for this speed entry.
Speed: 130 km/h
